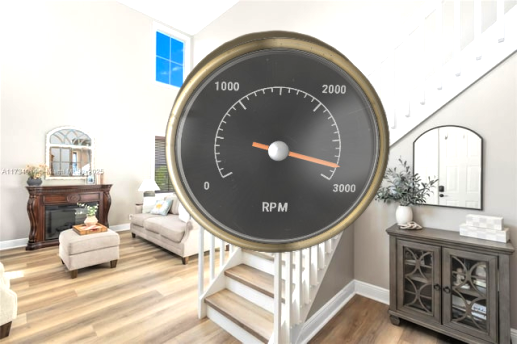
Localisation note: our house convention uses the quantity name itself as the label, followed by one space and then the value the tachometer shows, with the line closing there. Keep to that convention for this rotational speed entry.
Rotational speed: 2800 rpm
